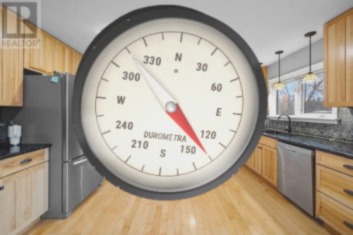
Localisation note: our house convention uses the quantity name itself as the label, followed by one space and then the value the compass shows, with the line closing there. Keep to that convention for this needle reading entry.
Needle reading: 135 °
